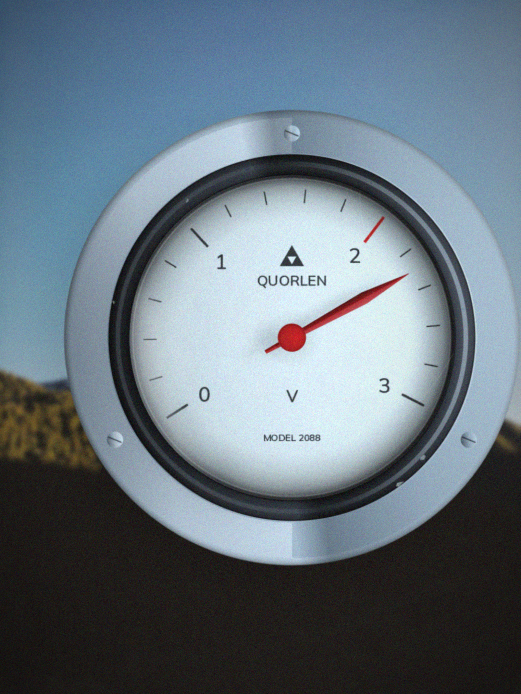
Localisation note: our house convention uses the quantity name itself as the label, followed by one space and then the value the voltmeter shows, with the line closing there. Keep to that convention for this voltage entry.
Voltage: 2.3 V
